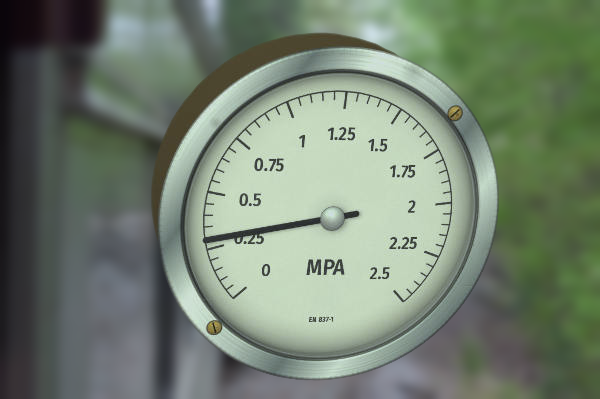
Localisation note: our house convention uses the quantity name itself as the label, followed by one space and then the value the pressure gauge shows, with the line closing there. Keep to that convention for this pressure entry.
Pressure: 0.3 MPa
